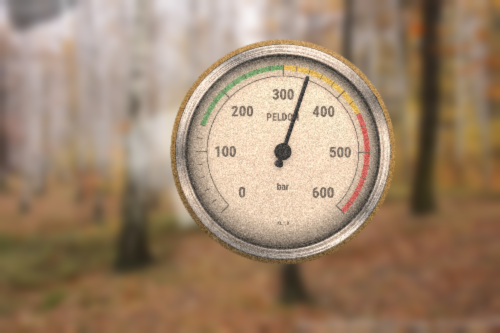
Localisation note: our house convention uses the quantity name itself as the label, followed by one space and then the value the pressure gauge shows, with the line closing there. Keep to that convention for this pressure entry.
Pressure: 340 bar
